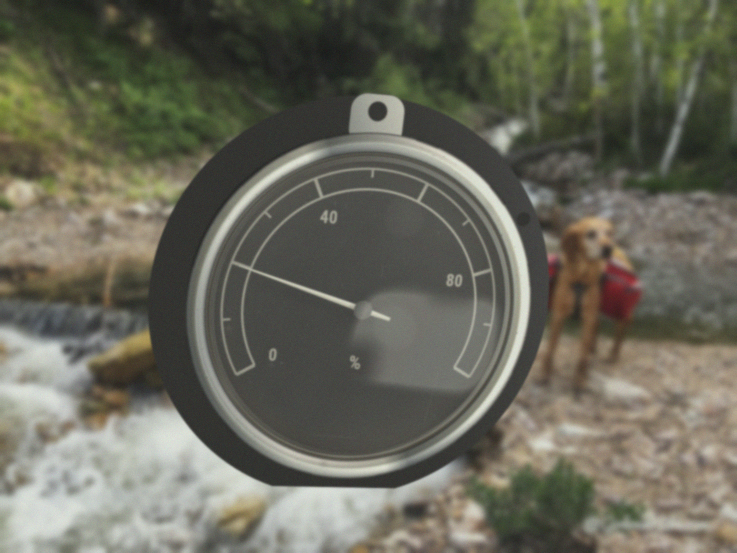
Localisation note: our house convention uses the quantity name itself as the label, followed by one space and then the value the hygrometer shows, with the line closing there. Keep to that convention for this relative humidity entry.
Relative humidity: 20 %
